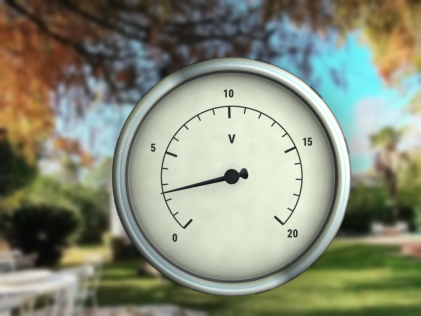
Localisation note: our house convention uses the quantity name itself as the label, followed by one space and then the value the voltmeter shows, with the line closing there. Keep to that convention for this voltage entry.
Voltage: 2.5 V
